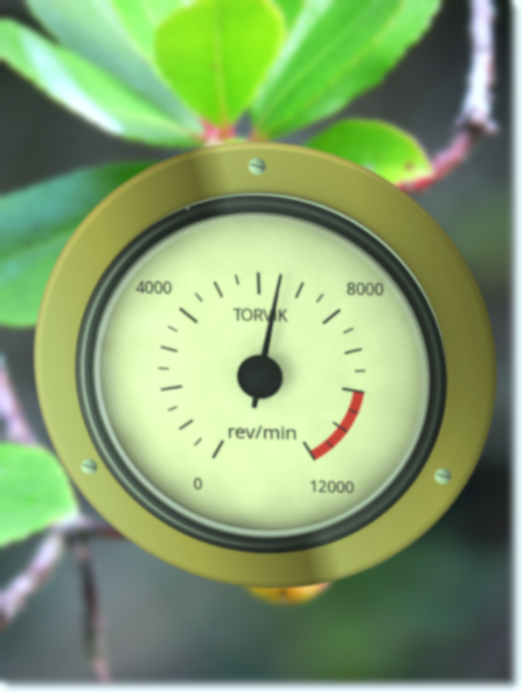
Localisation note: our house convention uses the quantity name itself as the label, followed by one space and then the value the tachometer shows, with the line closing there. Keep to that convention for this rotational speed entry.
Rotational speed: 6500 rpm
